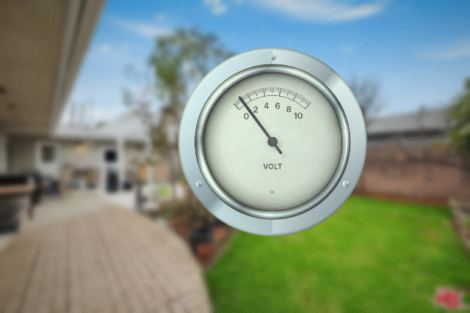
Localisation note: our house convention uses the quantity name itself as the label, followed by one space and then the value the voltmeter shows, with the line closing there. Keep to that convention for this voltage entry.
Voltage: 1 V
